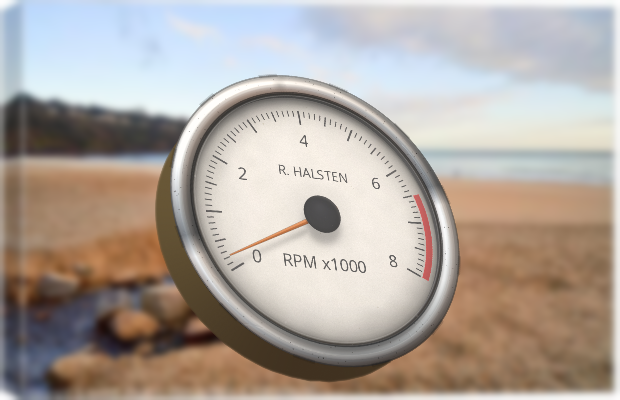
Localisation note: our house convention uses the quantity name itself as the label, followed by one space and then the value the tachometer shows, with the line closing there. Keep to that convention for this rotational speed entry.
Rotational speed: 200 rpm
